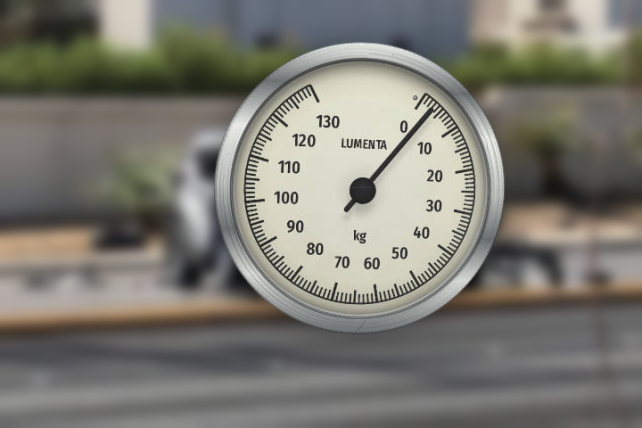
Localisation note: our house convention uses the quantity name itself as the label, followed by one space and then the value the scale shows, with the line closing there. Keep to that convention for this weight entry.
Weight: 3 kg
